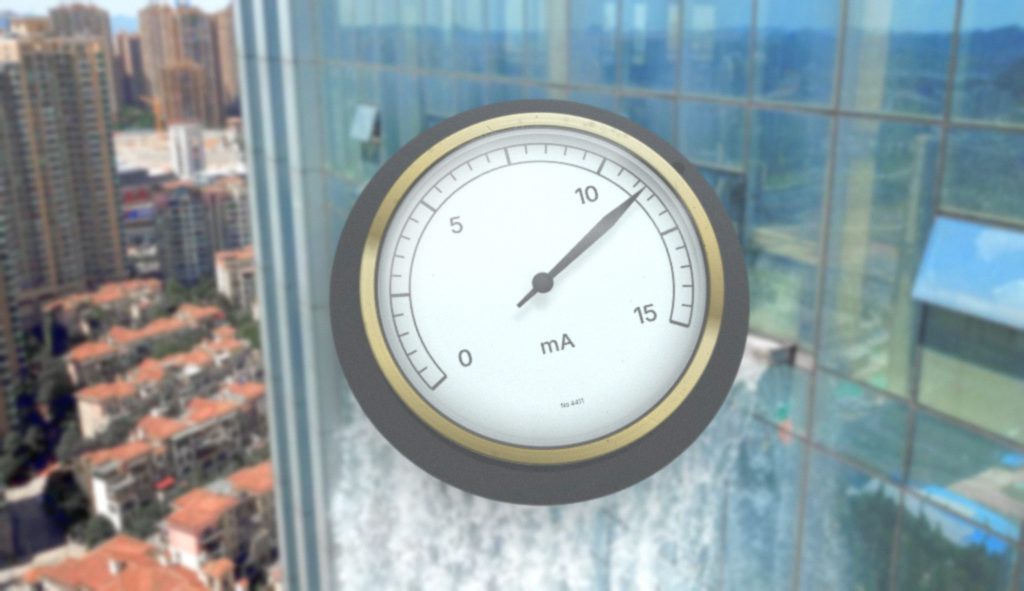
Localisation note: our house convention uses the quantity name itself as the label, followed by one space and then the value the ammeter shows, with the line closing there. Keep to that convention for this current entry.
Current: 11.25 mA
